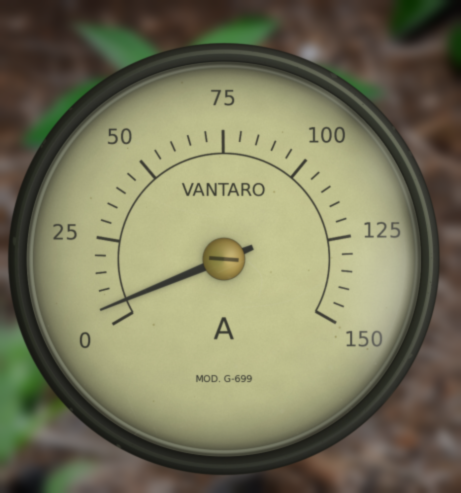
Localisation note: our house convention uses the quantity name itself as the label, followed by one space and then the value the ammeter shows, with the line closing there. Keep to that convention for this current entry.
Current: 5 A
